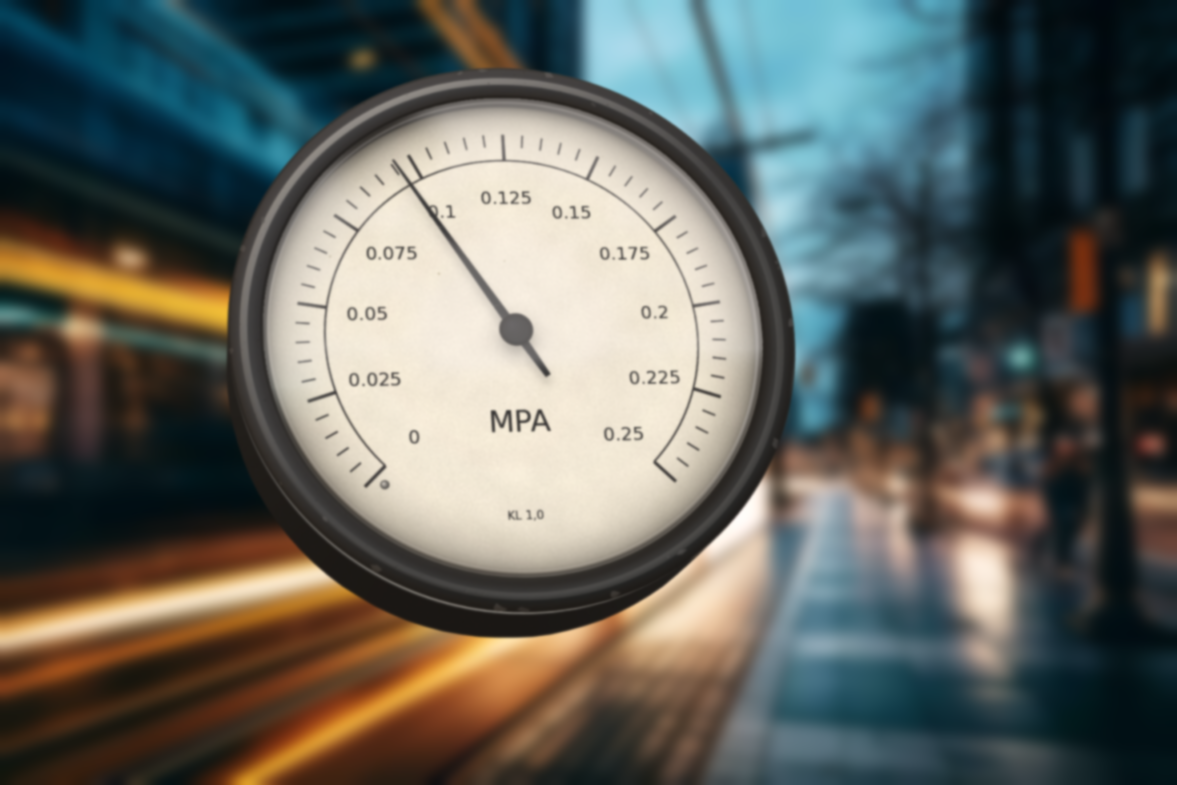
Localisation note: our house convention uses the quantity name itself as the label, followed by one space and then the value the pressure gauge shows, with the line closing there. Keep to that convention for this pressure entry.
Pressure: 0.095 MPa
